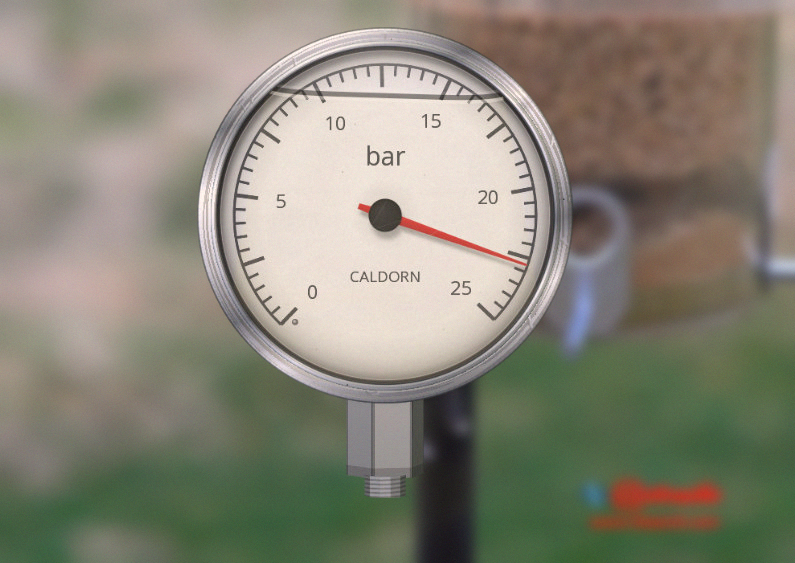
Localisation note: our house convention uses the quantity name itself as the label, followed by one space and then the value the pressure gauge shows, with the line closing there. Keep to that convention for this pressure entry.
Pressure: 22.75 bar
